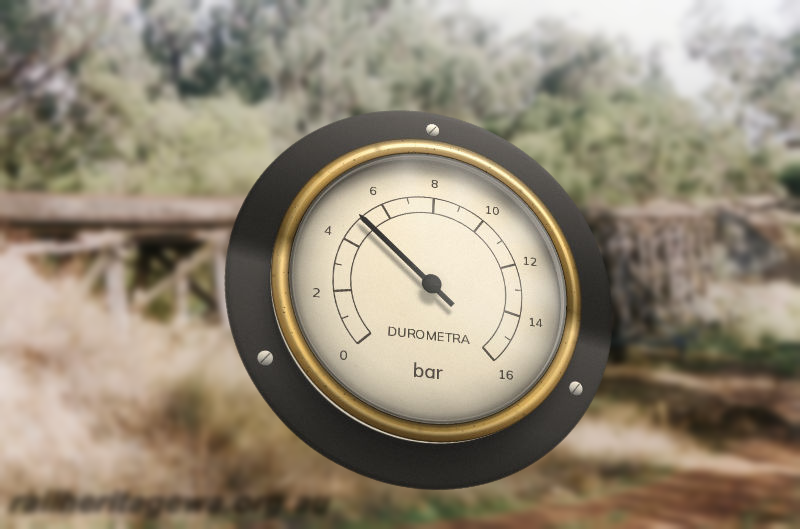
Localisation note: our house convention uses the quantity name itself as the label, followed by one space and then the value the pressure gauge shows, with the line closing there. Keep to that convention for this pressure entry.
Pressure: 5 bar
